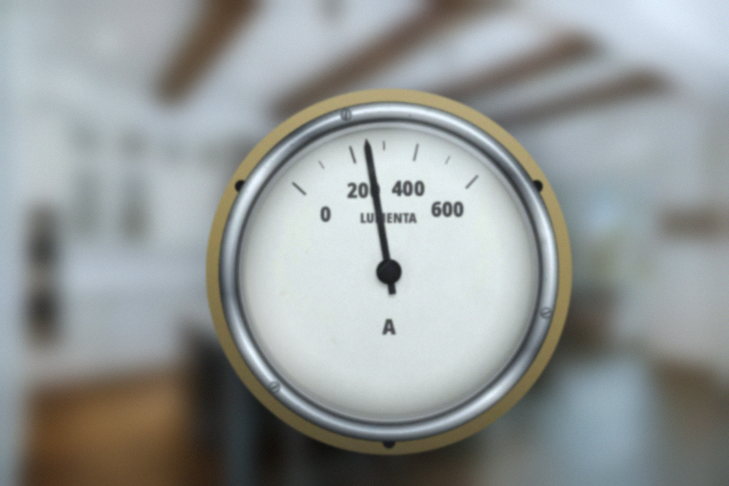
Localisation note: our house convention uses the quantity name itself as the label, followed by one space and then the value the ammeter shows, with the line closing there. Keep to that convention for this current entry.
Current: 250 A
